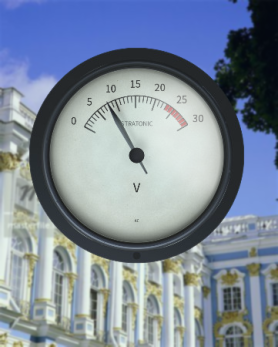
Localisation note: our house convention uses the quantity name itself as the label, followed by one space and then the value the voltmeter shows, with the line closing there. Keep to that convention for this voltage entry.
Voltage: 8 V
